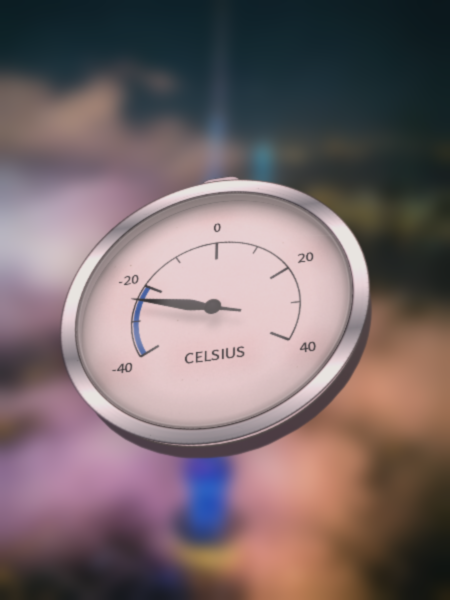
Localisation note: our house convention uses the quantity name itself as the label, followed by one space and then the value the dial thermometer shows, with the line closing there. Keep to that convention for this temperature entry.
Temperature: -25 °C
